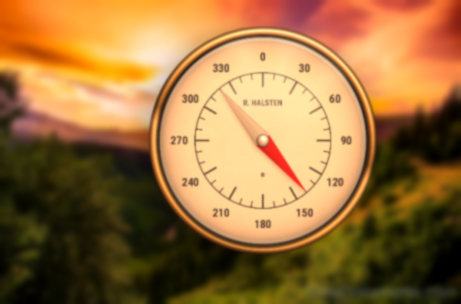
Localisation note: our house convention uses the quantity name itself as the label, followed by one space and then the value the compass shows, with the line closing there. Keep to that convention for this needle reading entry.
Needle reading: 140 °
